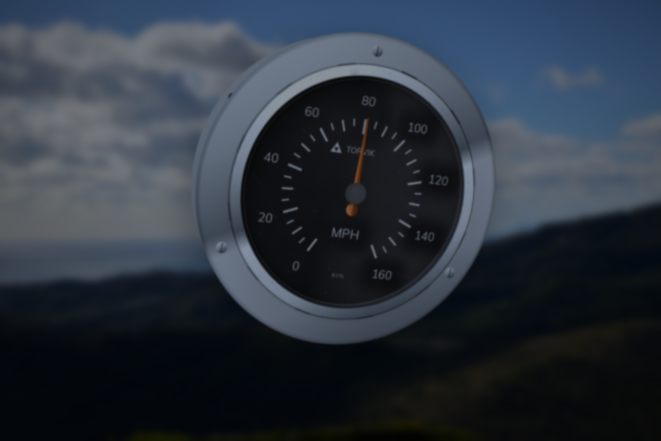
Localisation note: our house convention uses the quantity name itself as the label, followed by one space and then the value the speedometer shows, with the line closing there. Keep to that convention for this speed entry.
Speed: 80 mph
